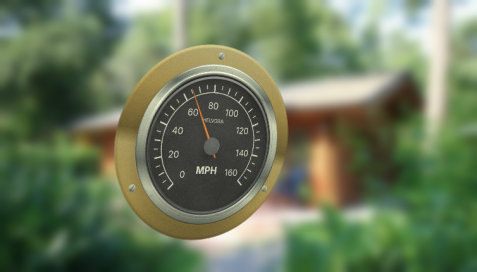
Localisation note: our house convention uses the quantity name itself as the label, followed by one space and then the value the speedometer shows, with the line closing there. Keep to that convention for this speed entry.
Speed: 65 mph
